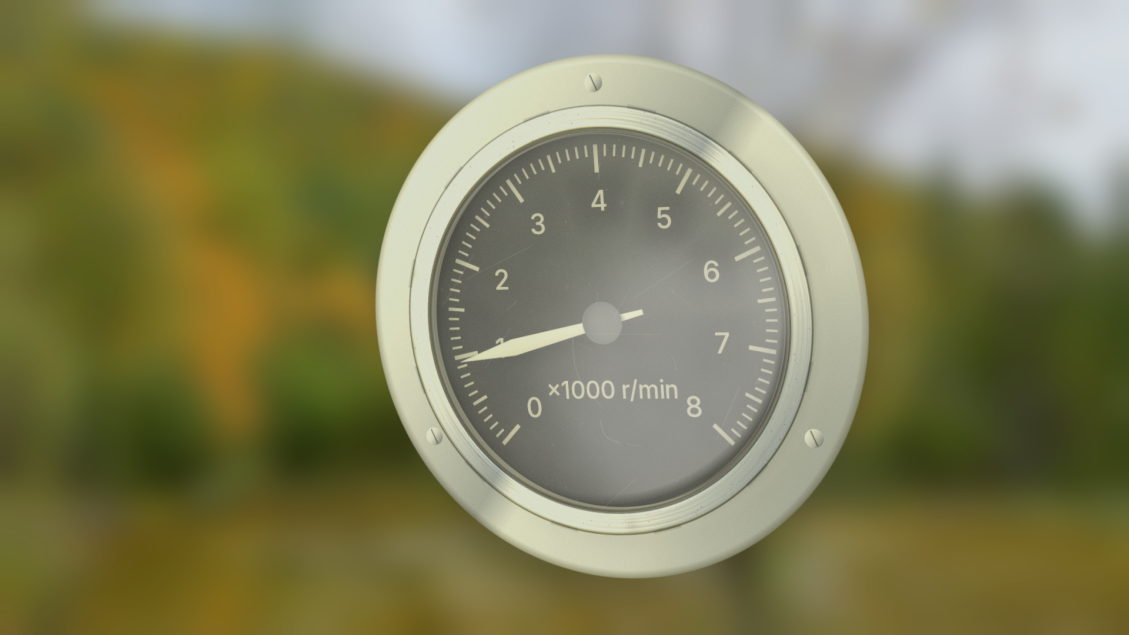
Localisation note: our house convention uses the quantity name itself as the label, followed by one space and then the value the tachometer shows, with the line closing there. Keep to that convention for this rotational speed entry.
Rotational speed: 950 rpm
